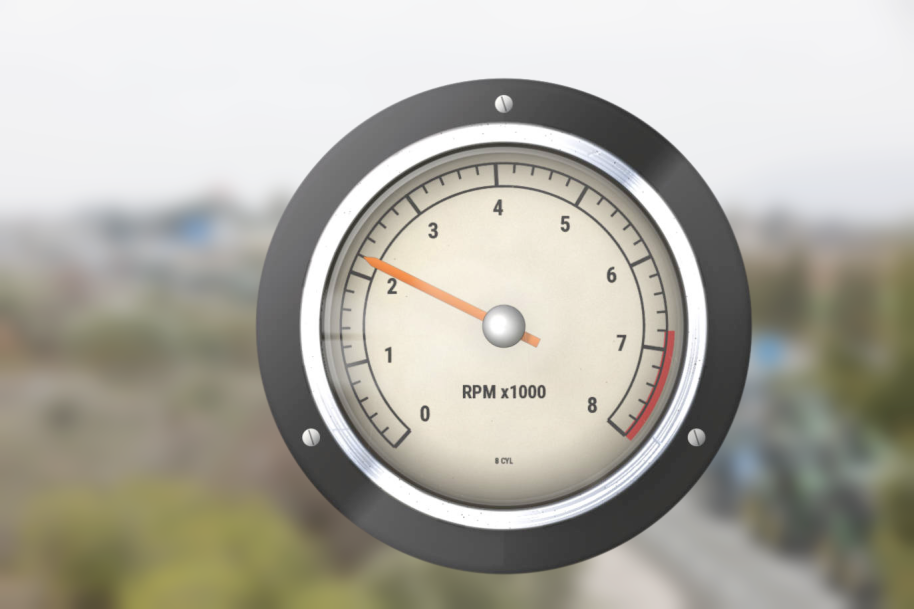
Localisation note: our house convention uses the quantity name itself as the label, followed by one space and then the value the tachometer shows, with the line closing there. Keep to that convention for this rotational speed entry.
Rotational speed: 2200 rpm
